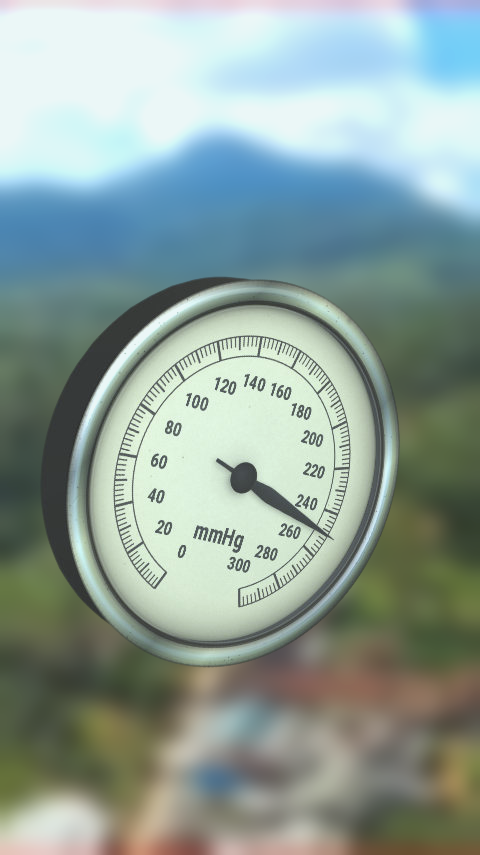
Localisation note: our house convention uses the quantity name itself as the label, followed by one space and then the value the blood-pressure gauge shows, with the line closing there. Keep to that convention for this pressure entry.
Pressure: 250 mmHg
